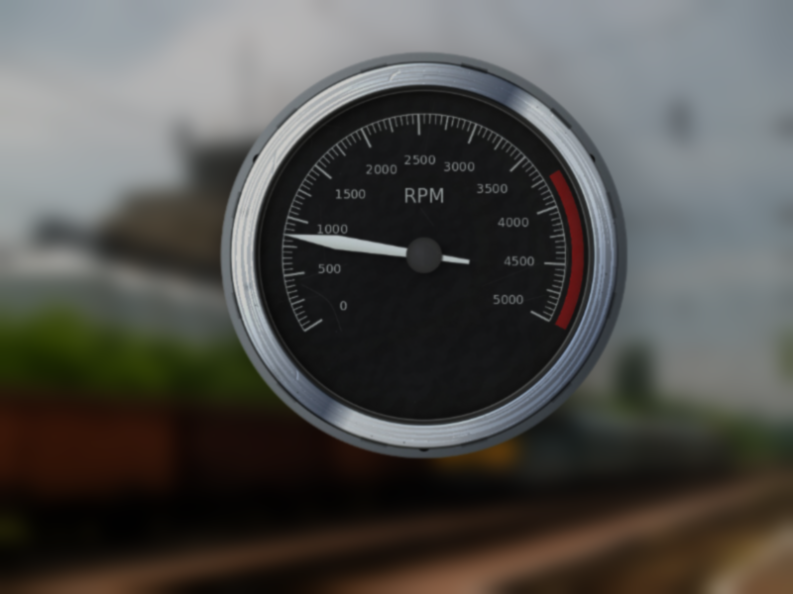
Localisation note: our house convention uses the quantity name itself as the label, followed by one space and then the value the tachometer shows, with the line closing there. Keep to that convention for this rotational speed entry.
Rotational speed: 850 rpm
